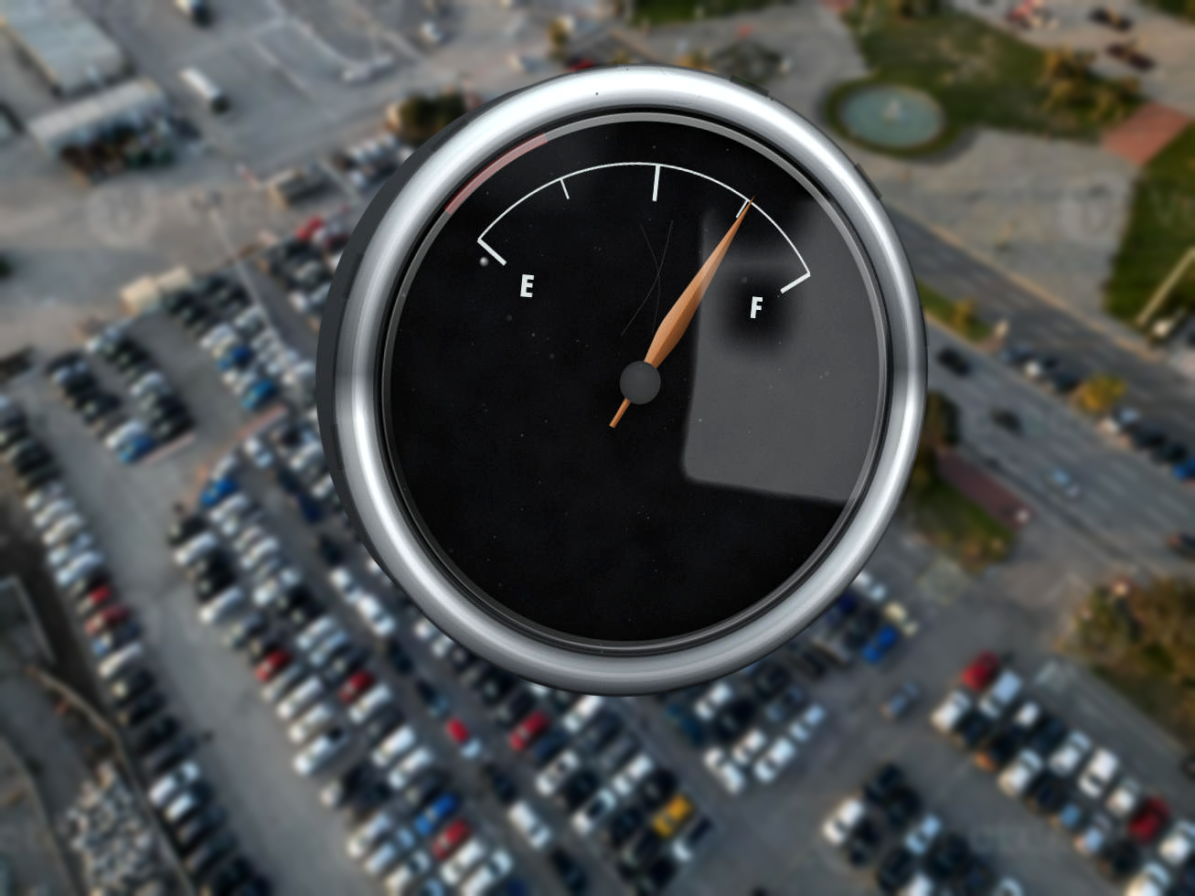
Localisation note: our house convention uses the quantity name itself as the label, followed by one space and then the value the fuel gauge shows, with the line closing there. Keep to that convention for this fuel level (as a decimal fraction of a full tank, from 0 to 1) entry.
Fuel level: 0.75
